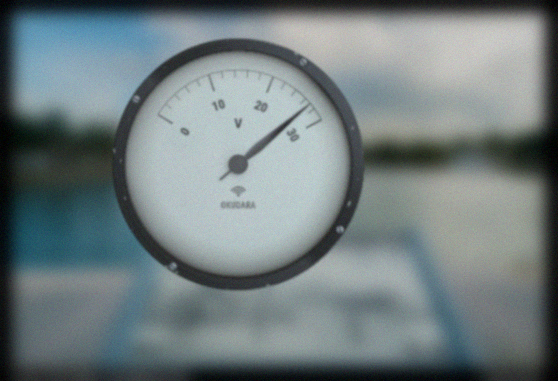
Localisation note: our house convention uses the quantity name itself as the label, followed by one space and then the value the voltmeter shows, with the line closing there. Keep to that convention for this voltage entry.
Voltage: 27 V
